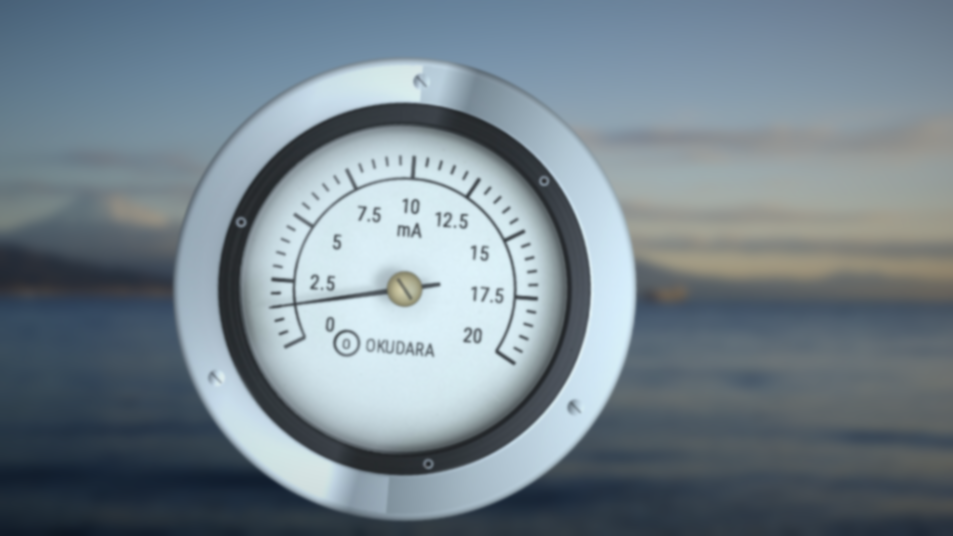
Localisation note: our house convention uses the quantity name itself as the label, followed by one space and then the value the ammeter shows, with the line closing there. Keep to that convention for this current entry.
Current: 1.5 mA
